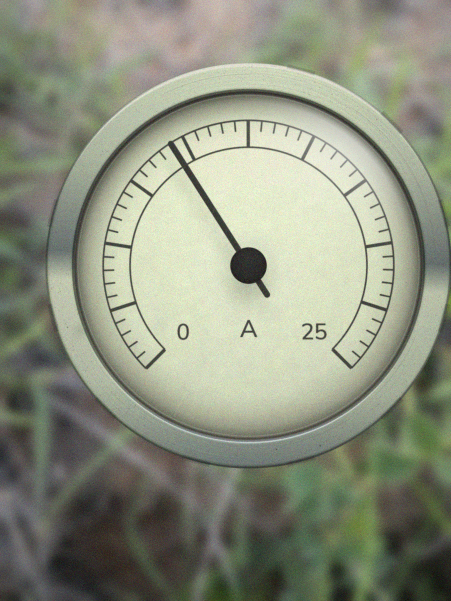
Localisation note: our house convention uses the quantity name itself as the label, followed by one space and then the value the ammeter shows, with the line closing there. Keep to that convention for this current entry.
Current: 9.5 A
